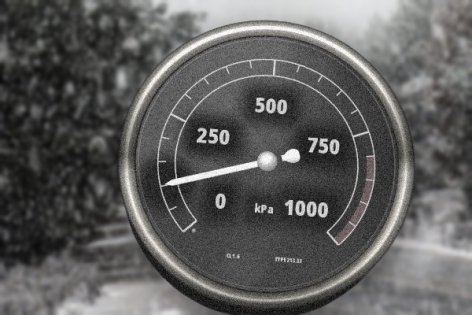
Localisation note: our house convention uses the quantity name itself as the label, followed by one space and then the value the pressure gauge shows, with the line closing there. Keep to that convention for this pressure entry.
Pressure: 100 kPa
